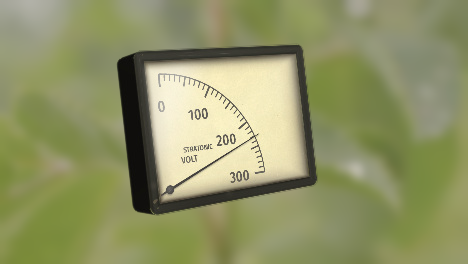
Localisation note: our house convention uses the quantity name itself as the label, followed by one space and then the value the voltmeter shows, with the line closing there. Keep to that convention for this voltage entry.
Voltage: 230 V
